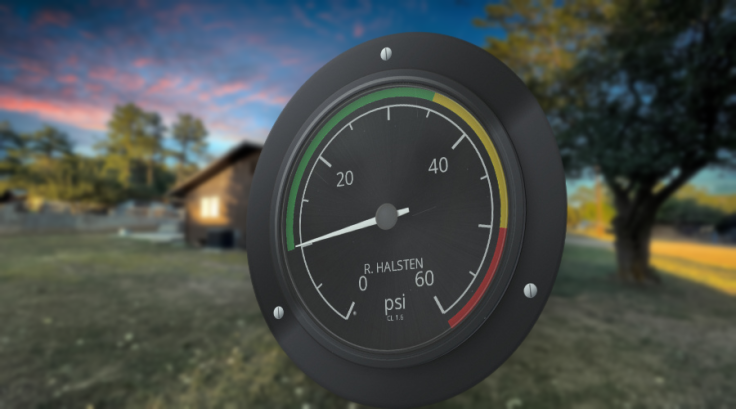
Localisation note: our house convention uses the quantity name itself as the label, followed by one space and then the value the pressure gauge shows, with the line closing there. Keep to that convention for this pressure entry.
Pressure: 10 psi
